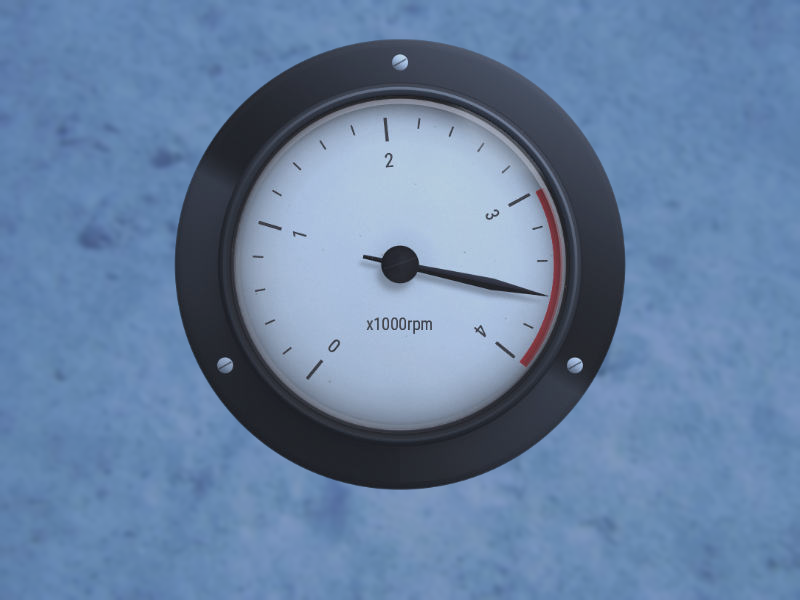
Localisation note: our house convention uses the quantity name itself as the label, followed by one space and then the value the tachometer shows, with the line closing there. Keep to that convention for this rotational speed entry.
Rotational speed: 3600 rpm
